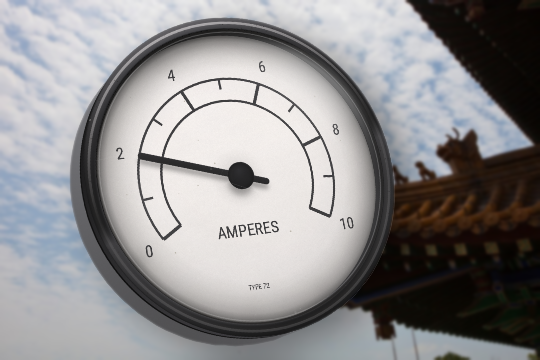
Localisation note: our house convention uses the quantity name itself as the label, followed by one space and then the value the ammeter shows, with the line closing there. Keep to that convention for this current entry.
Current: 2 A
